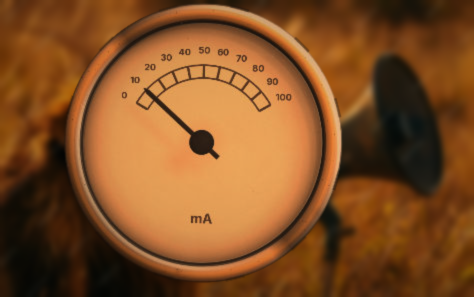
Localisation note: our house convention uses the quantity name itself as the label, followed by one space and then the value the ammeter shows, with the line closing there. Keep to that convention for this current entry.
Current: 10 mA
